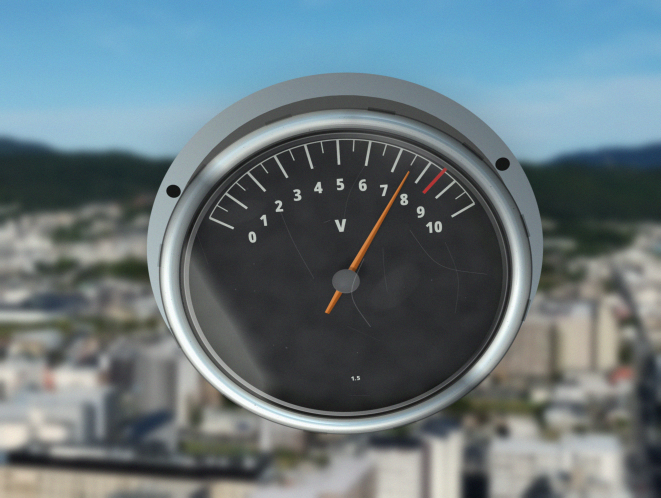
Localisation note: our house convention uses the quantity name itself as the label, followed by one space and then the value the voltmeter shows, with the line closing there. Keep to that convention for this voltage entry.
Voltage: 7.5 V
